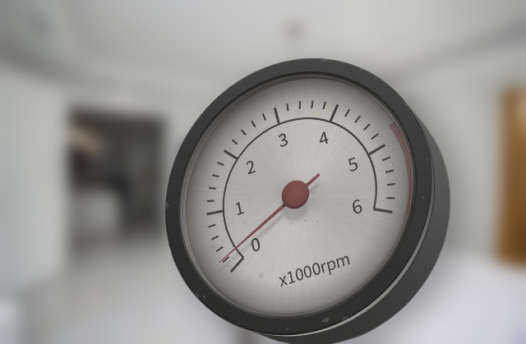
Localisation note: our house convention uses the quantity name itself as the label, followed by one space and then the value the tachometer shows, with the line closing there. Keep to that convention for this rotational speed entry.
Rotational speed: 200 rpm
